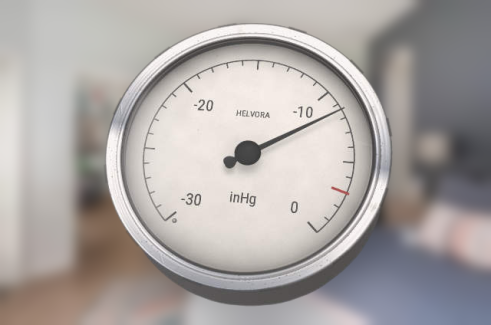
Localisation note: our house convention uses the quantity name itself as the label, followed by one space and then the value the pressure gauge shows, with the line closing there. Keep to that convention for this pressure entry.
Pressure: -8.5 inHg
